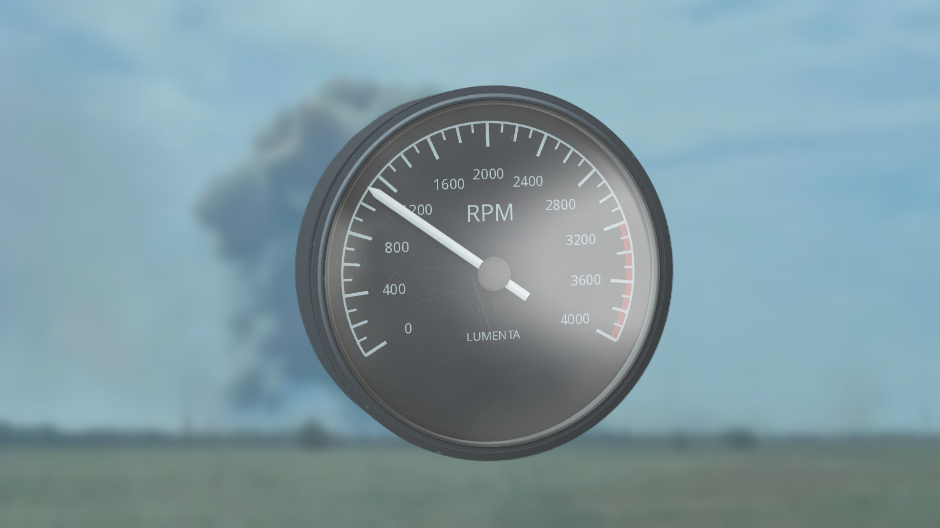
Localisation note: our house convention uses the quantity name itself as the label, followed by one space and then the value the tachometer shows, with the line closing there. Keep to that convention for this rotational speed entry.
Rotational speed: 1100 rpm
